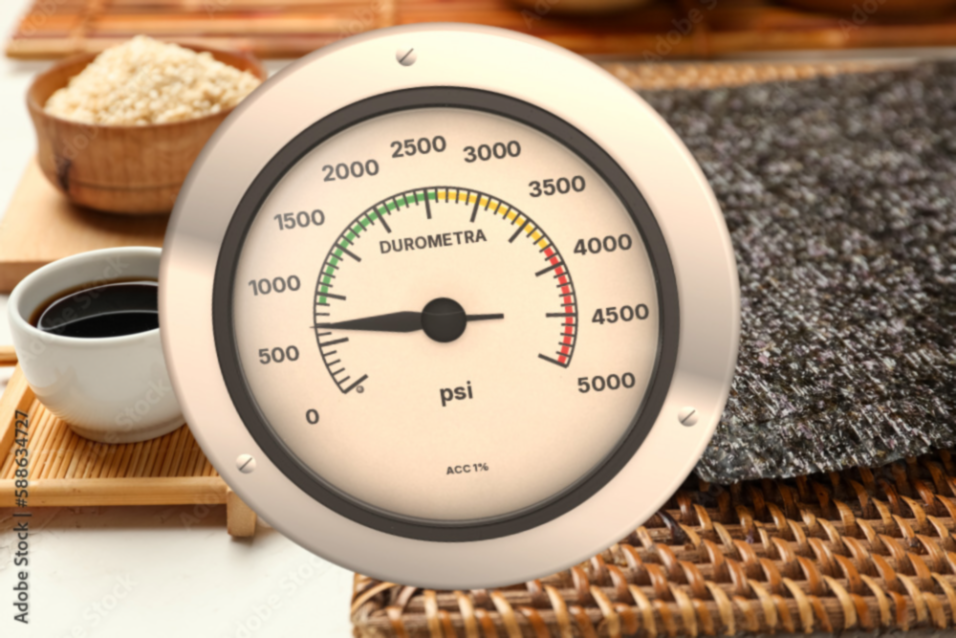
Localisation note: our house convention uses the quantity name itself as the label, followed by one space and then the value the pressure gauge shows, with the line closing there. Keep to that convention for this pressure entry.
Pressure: 700 psi
